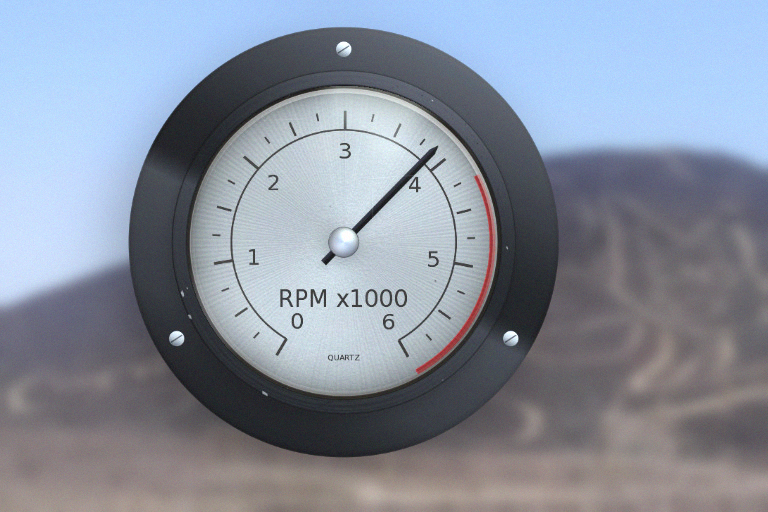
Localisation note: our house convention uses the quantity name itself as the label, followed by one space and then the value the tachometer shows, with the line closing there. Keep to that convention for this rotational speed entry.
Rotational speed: 3875 rpm
